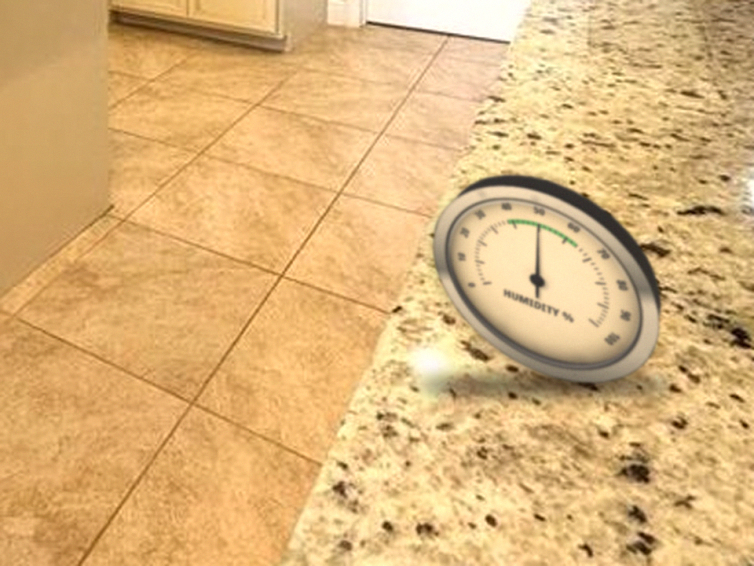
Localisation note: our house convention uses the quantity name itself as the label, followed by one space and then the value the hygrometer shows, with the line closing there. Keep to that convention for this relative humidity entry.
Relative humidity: 50 %
